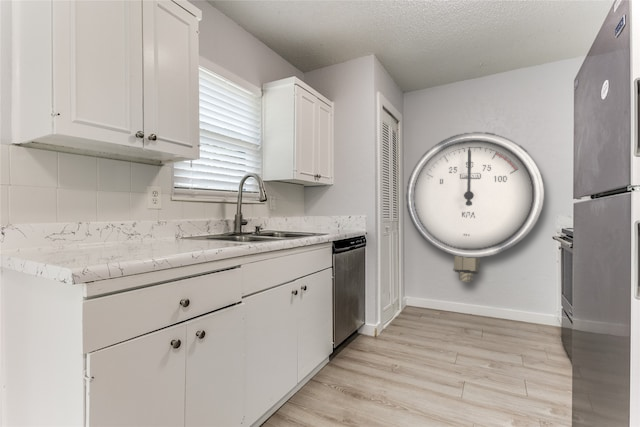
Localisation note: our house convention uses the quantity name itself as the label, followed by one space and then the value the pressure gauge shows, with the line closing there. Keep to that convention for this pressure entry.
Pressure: 50 kPa
